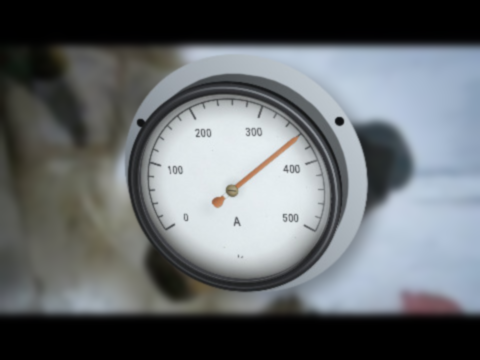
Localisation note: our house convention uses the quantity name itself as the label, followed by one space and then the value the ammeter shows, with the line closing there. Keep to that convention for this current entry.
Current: 360 A
